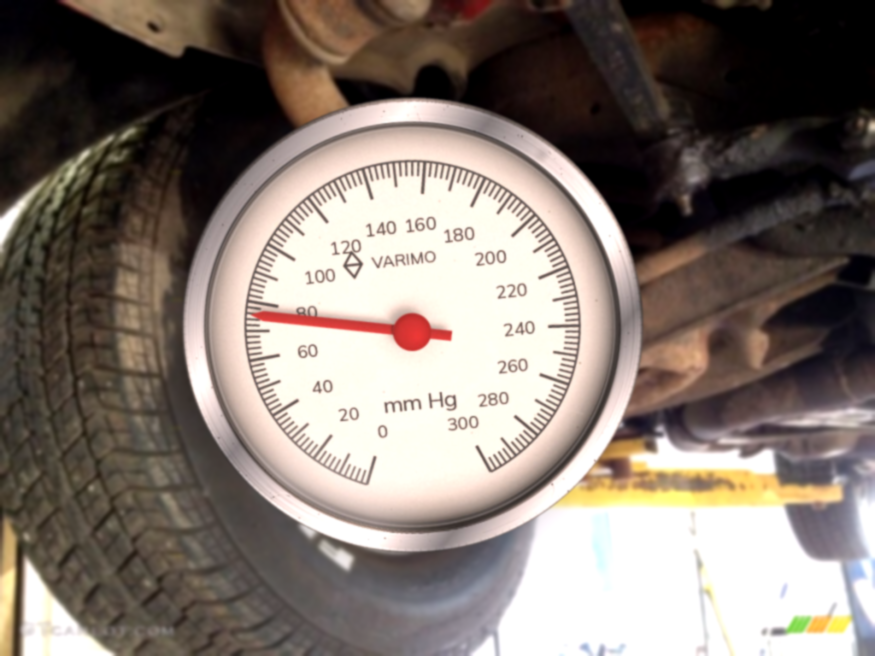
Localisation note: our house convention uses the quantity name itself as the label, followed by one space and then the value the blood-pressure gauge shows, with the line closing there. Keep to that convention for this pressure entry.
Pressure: 76 mmHg
